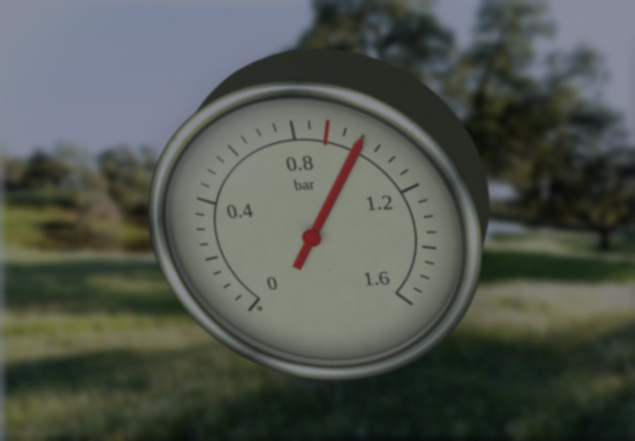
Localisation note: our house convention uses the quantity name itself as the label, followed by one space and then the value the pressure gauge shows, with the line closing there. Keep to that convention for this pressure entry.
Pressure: 1 bar
